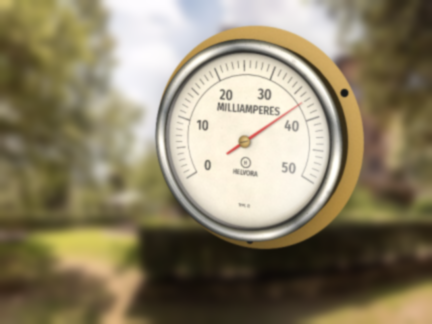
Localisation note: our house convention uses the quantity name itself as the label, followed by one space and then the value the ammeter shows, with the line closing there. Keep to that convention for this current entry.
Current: 37 mA
